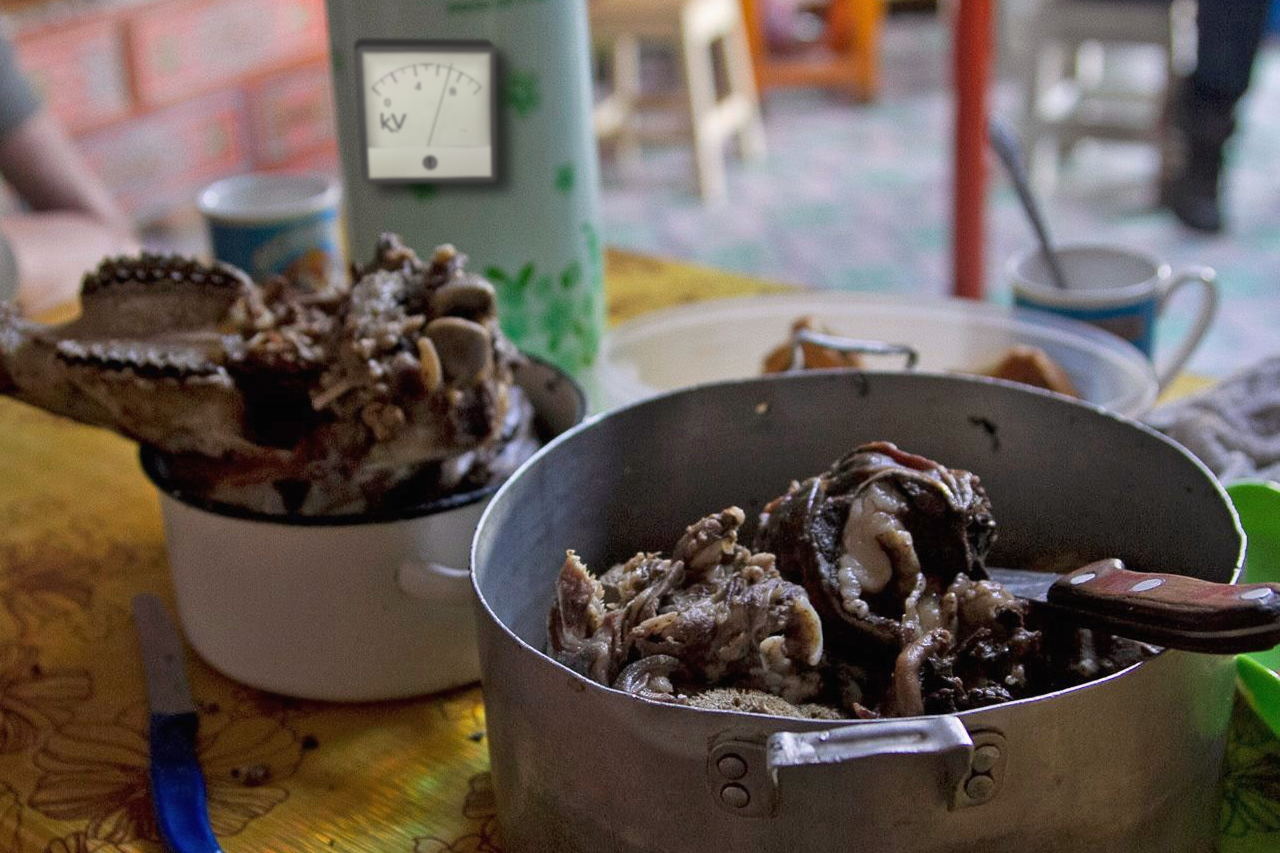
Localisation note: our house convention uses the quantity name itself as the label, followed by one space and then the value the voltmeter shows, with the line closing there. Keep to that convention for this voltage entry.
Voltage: 7 kV
